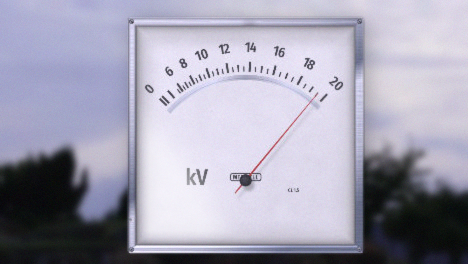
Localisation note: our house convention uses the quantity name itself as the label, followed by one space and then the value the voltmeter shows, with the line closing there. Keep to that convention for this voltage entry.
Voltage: 19.5 kV
